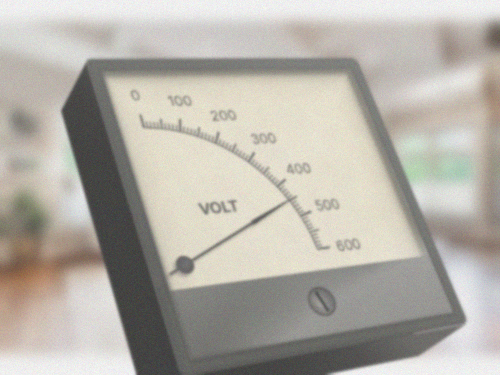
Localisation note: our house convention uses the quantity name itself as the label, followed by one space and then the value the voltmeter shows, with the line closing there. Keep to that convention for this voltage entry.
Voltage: 450 V
